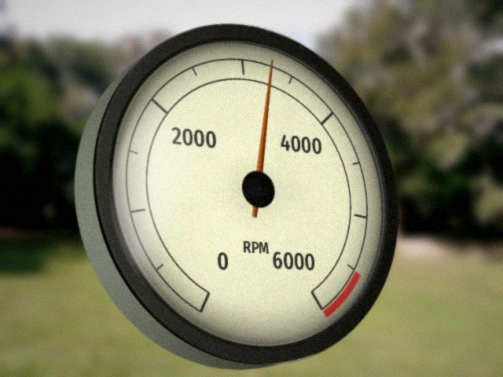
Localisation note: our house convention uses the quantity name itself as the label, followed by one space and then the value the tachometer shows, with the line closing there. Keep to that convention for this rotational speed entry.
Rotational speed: 3250 rpm
